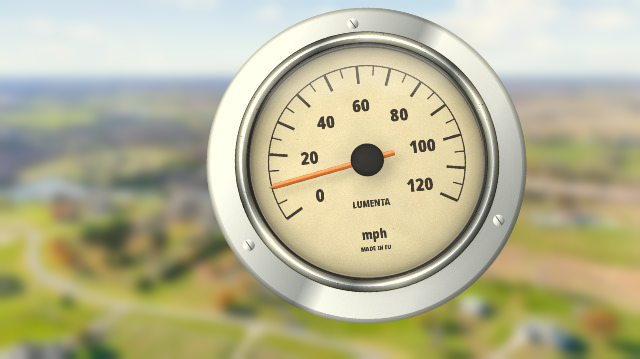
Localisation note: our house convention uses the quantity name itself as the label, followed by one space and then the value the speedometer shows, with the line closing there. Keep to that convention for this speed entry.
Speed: 10 mph
